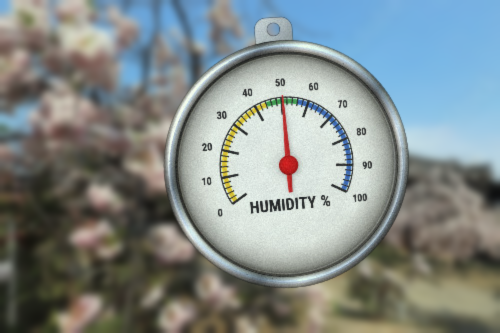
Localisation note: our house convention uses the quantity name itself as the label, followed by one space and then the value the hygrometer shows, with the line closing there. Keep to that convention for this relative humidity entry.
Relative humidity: 50 %
